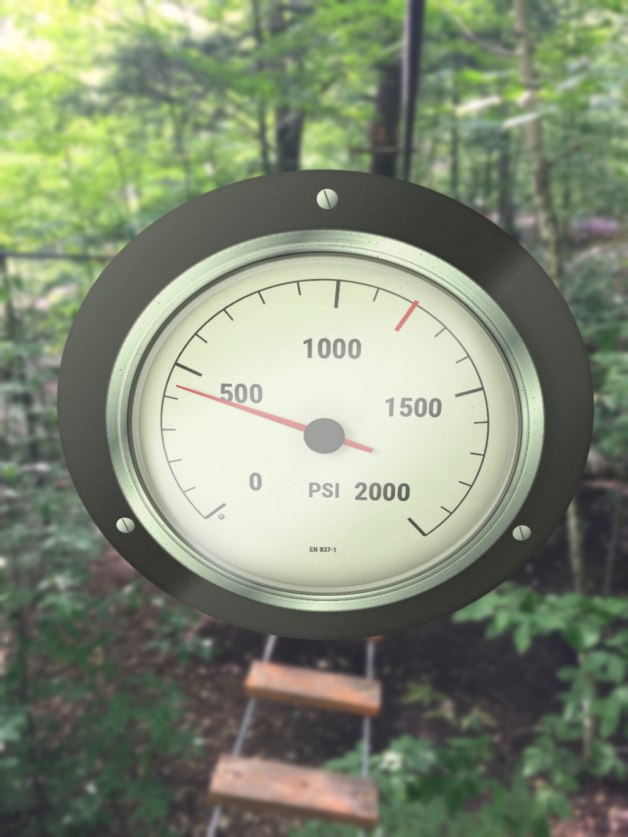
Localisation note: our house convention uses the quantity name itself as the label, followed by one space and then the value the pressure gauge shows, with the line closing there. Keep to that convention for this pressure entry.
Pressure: 450 psi
